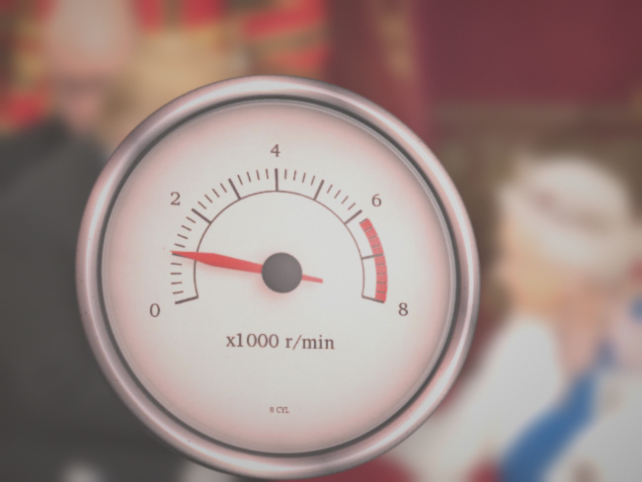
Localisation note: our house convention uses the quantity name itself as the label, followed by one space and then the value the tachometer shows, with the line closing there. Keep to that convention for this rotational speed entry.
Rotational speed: 1000 rpm
